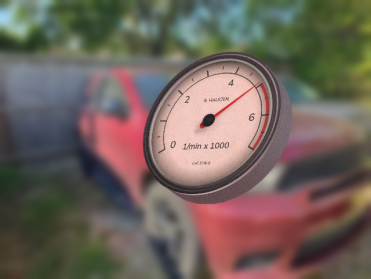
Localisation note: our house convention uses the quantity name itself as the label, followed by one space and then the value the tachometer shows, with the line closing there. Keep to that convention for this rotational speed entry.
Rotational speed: 5000 rpm
